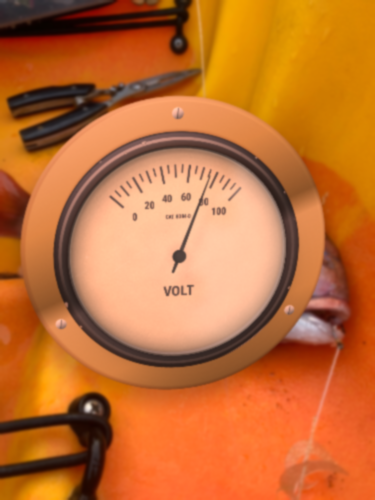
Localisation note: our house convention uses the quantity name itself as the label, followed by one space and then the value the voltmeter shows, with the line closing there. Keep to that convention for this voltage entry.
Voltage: 75 V
